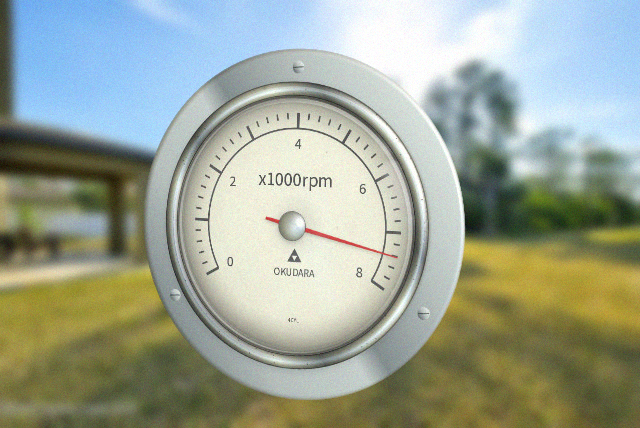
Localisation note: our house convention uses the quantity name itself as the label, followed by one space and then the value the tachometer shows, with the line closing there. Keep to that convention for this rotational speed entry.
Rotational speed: 7400 rpm
